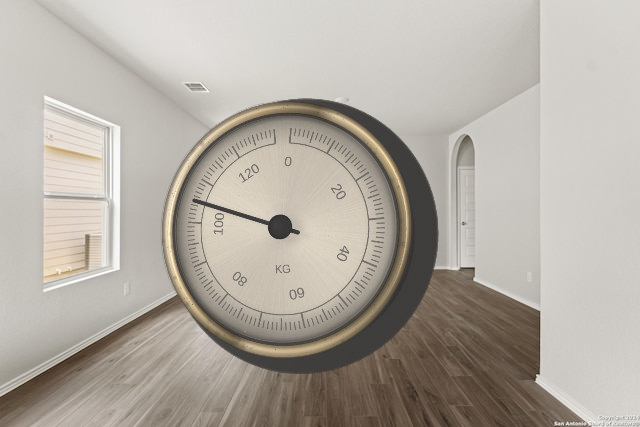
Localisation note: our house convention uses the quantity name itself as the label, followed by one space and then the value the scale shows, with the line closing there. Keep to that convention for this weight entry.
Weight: 105 kg
